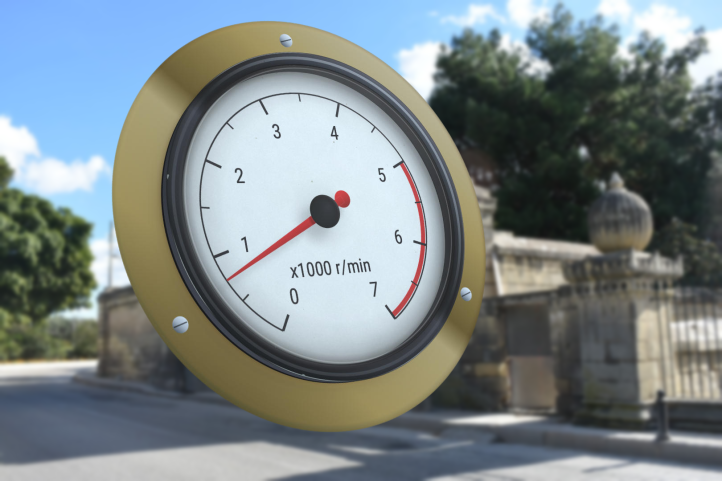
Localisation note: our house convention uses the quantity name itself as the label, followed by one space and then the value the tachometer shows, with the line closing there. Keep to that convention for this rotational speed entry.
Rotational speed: 750 rpm
